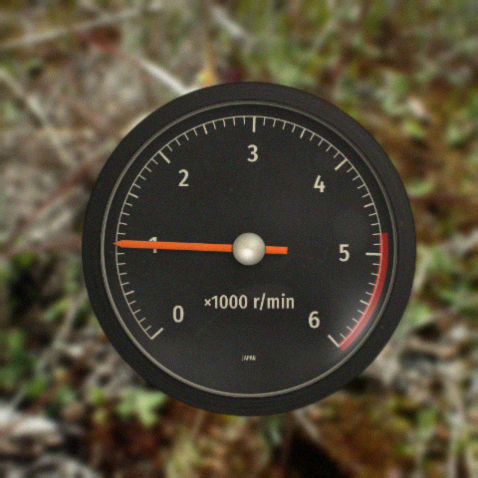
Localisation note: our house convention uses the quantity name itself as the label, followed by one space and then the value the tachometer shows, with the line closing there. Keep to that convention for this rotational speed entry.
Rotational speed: 1000 rpm
